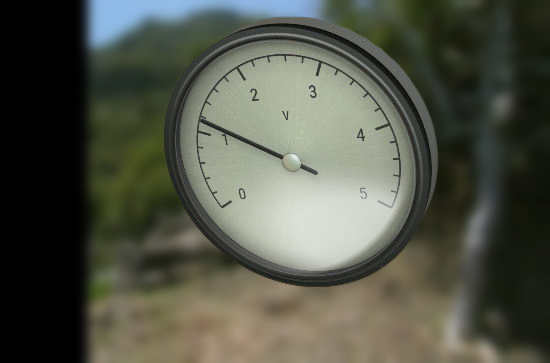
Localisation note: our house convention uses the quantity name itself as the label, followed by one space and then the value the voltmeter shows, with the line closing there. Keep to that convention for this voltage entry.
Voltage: 1.2 V
